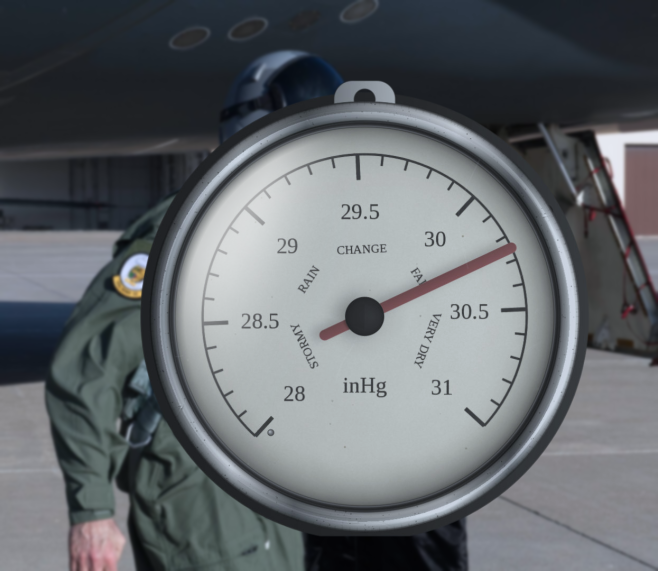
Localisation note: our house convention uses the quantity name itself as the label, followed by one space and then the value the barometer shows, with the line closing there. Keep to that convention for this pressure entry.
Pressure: 30.25 inHg
